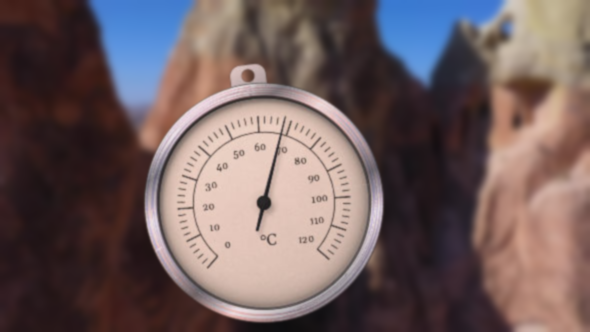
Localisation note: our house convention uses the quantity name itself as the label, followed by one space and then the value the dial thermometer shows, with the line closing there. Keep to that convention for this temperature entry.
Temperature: 68 °C
